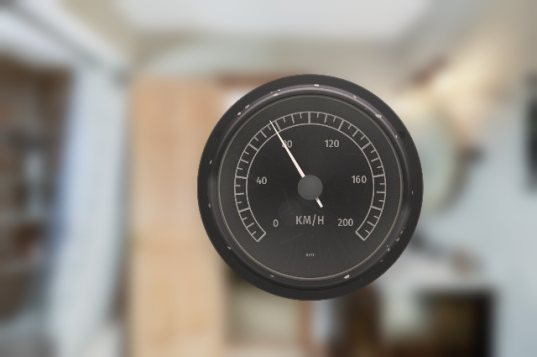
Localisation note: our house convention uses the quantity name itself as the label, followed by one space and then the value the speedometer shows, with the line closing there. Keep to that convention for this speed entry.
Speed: 77.5 km/h
